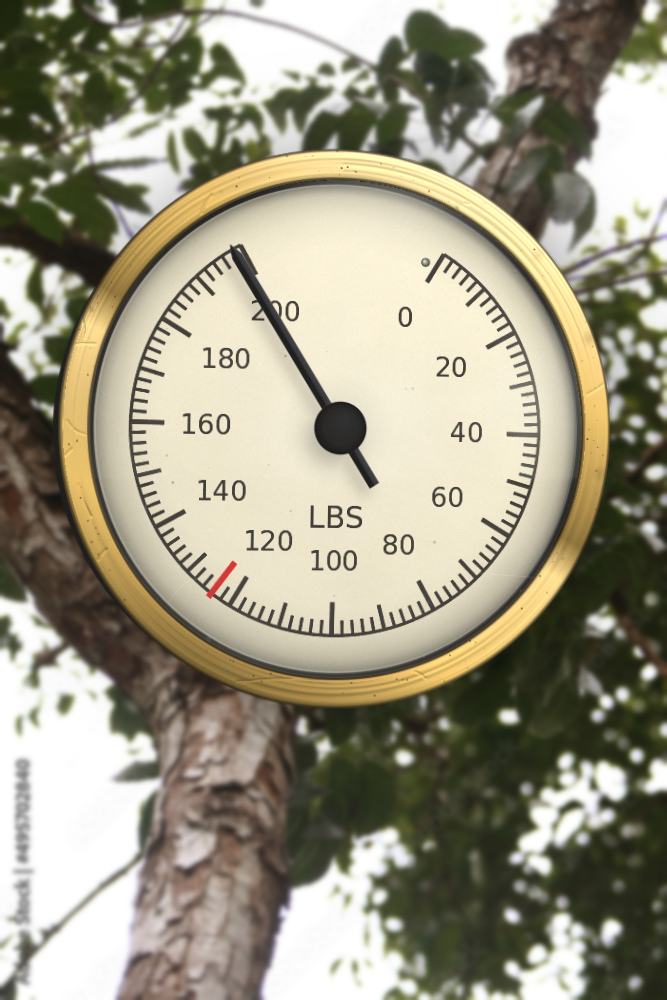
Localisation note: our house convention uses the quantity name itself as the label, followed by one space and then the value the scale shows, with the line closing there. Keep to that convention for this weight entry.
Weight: 198 lb
